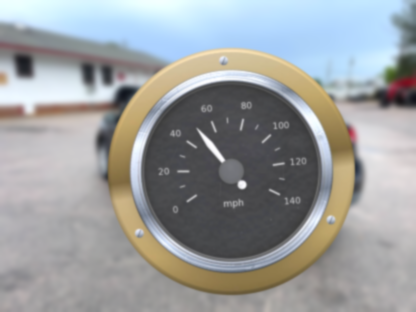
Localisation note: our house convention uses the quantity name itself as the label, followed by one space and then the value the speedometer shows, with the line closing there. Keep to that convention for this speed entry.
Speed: 50 mph
